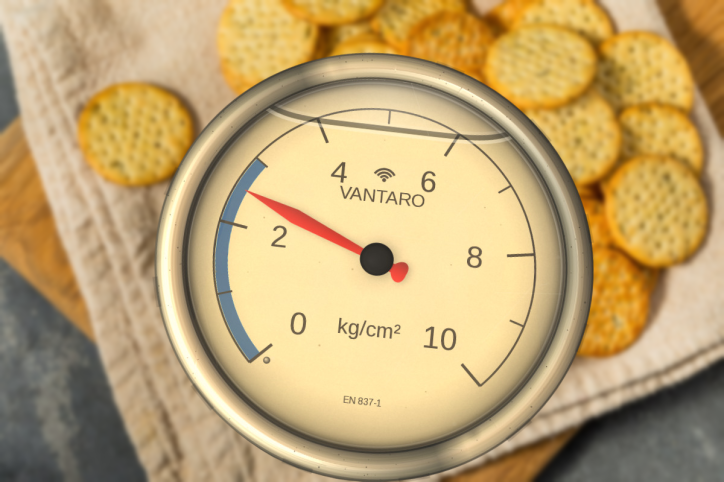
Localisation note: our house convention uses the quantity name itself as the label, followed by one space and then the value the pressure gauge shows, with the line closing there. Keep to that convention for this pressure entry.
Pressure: 2.5 kg/cm²
